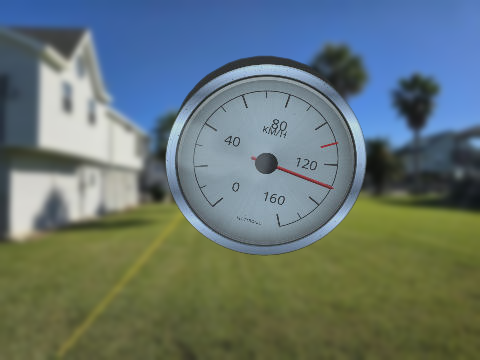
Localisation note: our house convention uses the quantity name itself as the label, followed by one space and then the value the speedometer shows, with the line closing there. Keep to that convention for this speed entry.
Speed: 130 km/h
